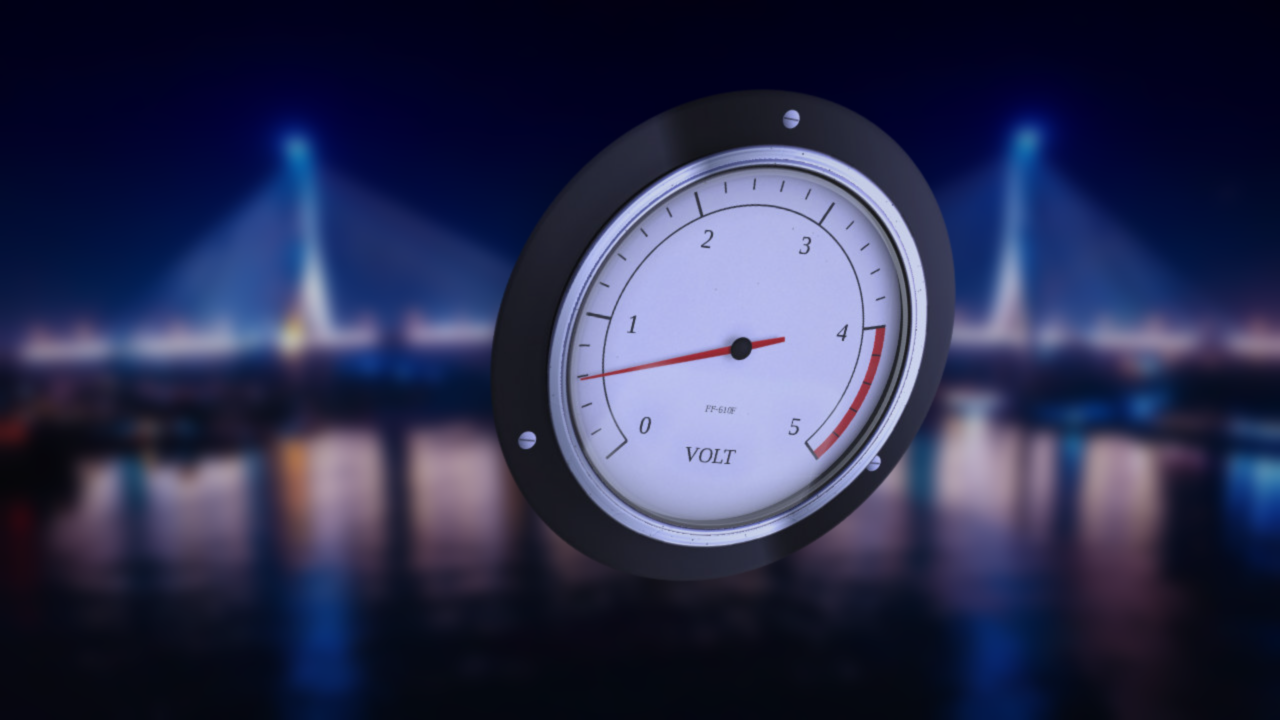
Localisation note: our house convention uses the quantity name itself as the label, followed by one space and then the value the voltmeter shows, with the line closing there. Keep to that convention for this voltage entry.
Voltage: 0.6 V
